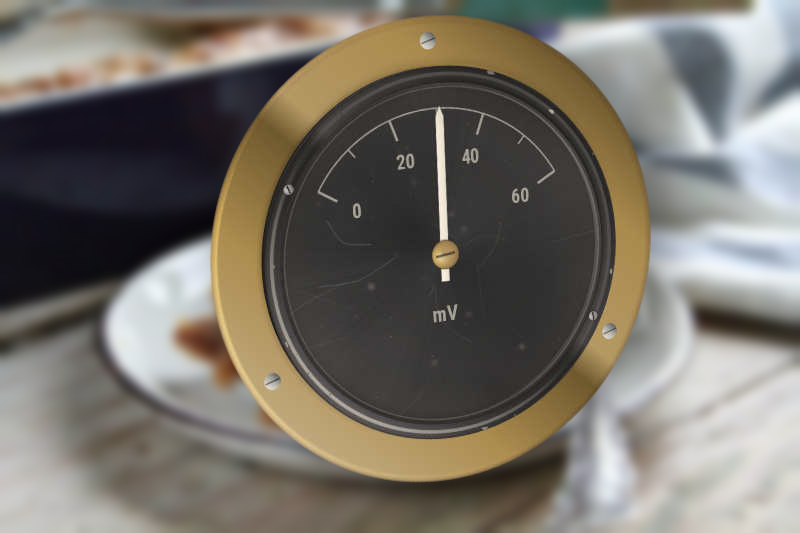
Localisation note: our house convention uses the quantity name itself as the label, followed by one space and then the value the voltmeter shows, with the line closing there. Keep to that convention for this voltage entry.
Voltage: 30 mV
